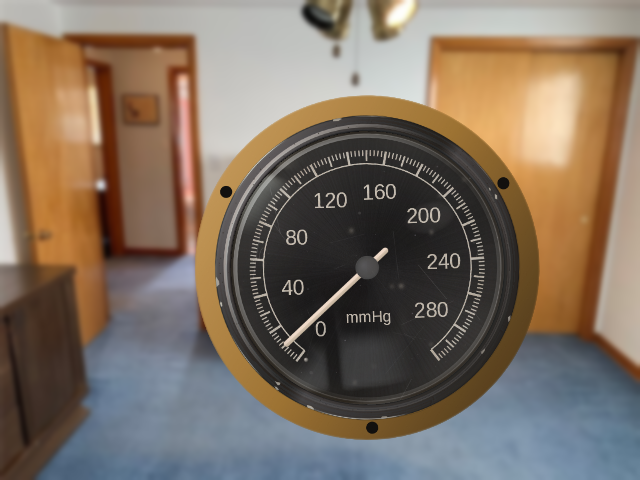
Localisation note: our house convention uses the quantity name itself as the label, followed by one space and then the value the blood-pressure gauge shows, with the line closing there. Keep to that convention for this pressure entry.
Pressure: 10 mmHg
